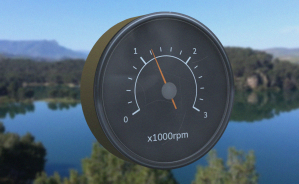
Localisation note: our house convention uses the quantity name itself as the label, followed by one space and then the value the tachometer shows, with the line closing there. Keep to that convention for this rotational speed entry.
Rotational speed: 1200 rpm
